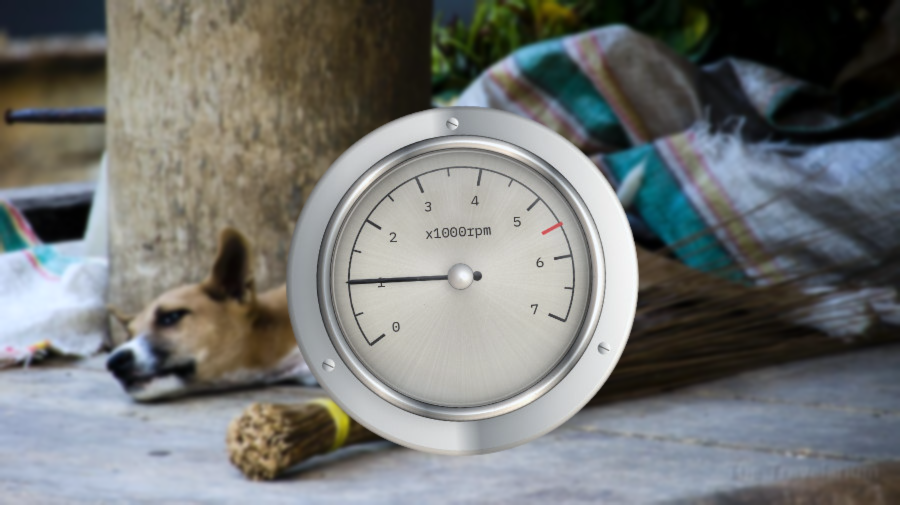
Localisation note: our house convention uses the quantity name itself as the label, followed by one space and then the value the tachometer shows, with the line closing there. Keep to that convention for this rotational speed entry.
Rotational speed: 1000 rpm
